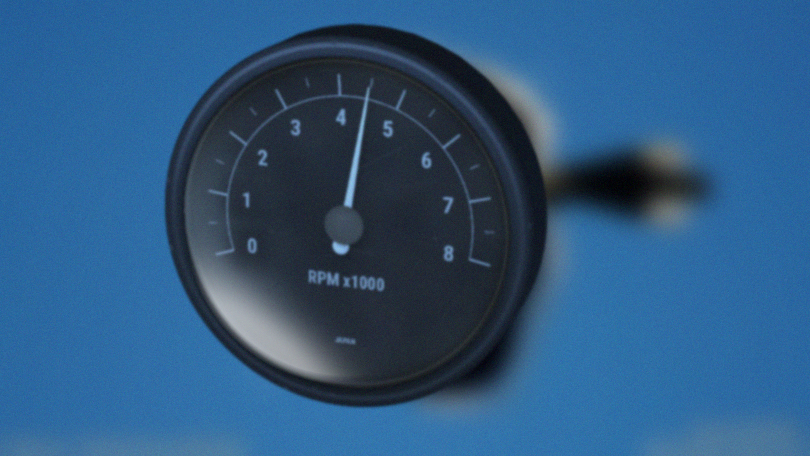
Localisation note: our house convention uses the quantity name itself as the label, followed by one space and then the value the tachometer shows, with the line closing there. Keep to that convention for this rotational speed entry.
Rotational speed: 4500 rpm
